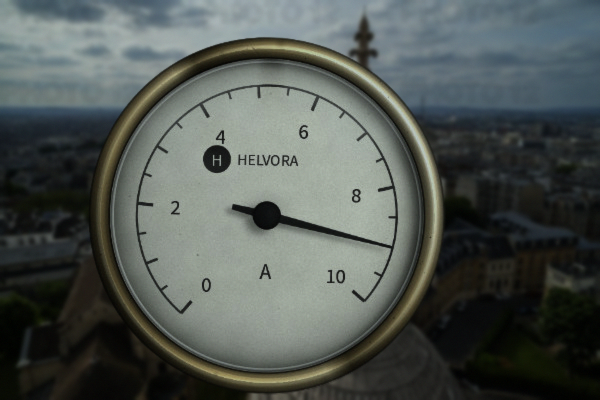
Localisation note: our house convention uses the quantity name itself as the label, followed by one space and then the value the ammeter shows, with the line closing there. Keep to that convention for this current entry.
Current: 9 A
